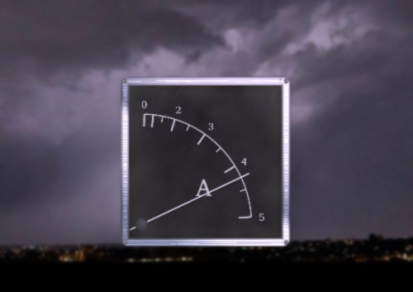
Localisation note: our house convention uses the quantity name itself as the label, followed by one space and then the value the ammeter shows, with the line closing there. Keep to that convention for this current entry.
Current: 4.25 A
